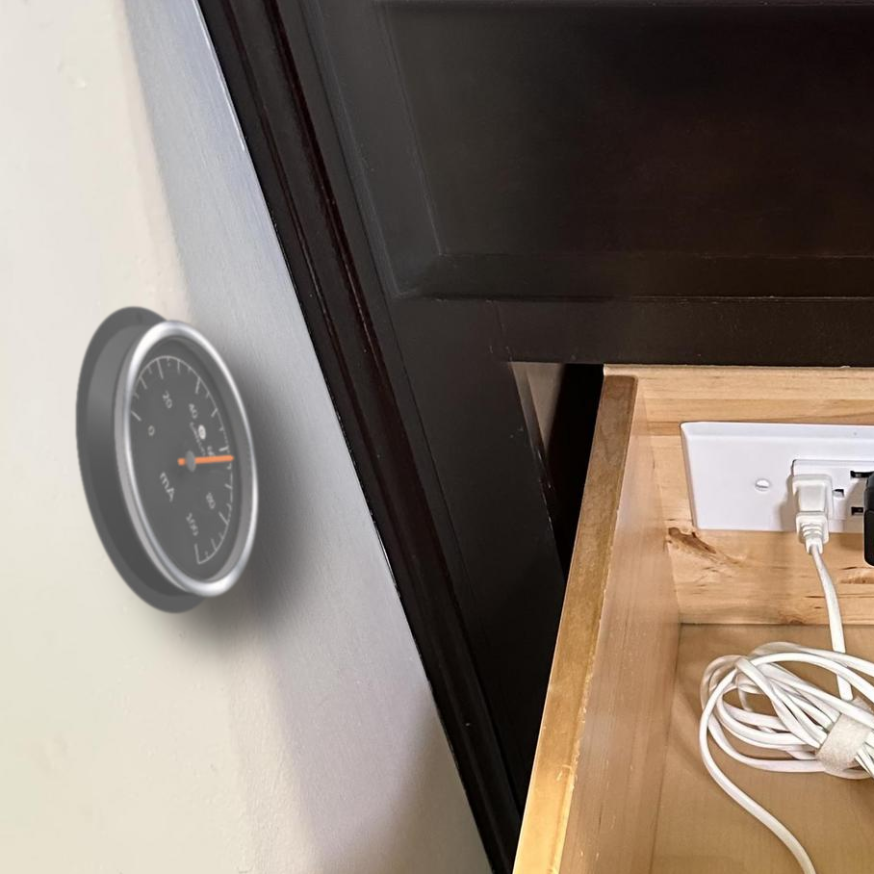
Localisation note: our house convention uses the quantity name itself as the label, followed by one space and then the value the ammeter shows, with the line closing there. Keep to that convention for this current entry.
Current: 62.5 mA
